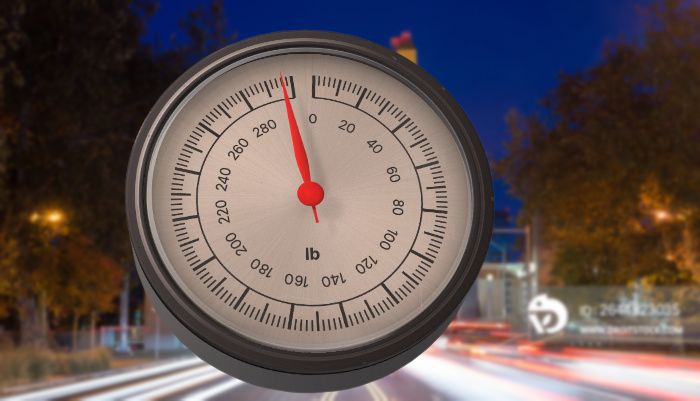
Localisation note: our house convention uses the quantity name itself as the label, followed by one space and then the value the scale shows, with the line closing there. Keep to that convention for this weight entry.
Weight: 296 lb
